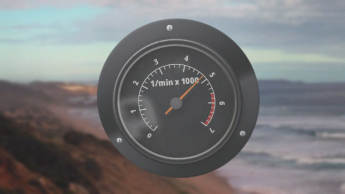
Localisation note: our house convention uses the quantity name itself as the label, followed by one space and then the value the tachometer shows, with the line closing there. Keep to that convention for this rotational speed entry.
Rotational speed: 4800 rpm
